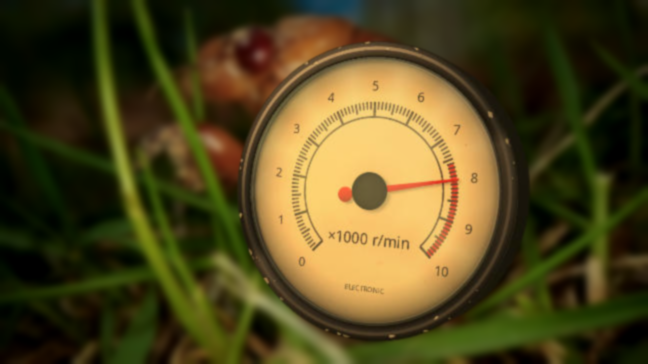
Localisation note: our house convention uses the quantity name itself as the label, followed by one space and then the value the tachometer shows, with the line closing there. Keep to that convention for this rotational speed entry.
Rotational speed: 8000 rpm
